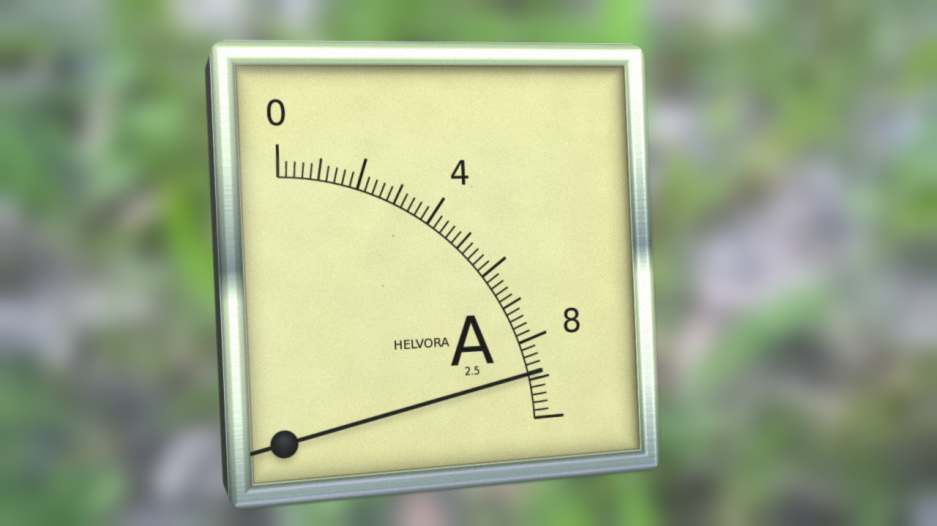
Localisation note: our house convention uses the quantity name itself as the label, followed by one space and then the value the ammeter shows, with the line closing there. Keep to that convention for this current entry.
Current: 8.8 A
